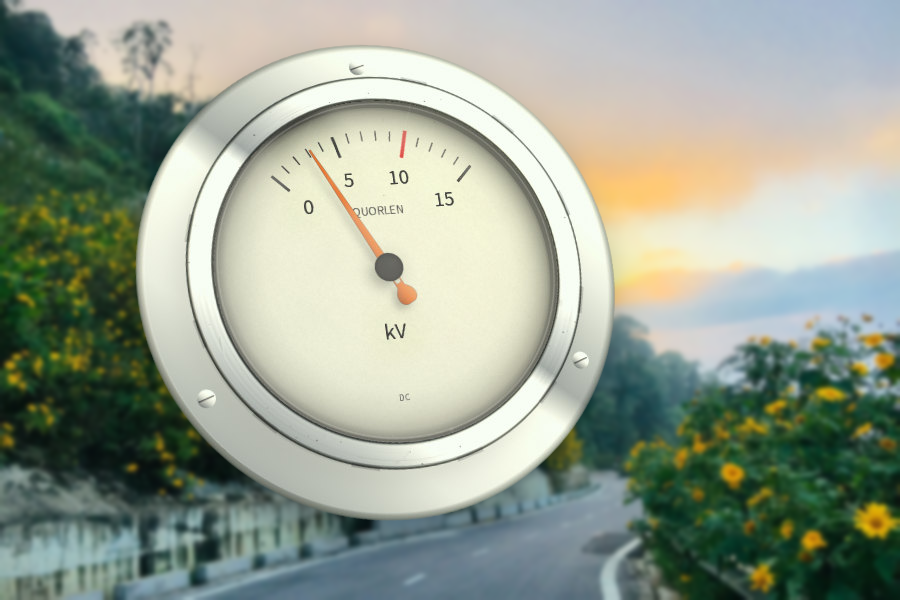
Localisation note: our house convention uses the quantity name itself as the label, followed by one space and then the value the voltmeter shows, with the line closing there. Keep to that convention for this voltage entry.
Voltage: 3 kV
